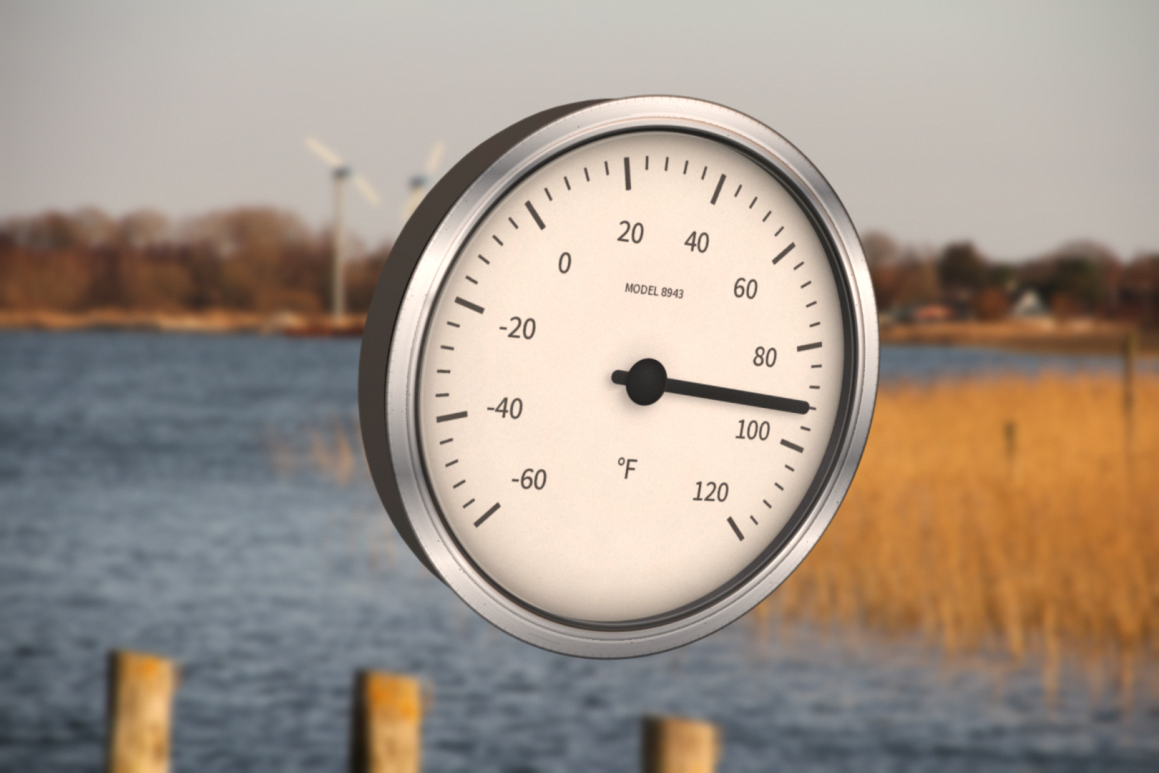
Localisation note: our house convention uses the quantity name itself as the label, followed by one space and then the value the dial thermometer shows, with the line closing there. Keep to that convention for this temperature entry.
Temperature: 92 °F
